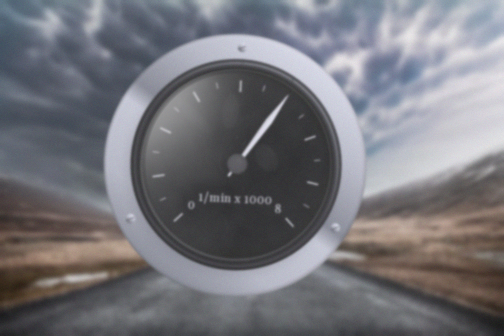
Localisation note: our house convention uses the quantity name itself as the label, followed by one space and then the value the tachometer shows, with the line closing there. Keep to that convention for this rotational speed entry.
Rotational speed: 5000 rpm
